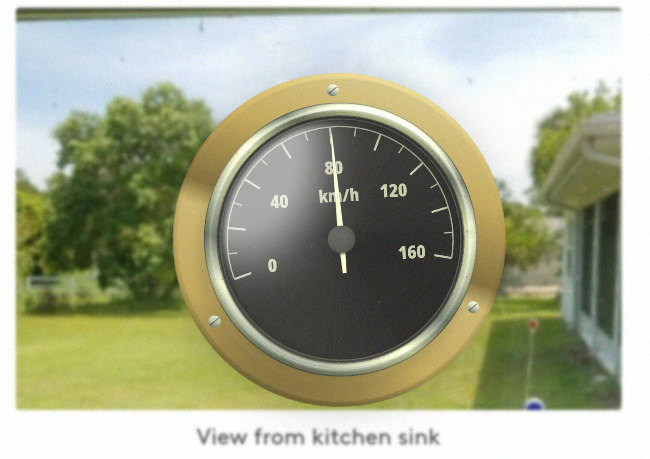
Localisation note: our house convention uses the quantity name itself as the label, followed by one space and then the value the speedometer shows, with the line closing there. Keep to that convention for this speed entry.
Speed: 80 km/h
